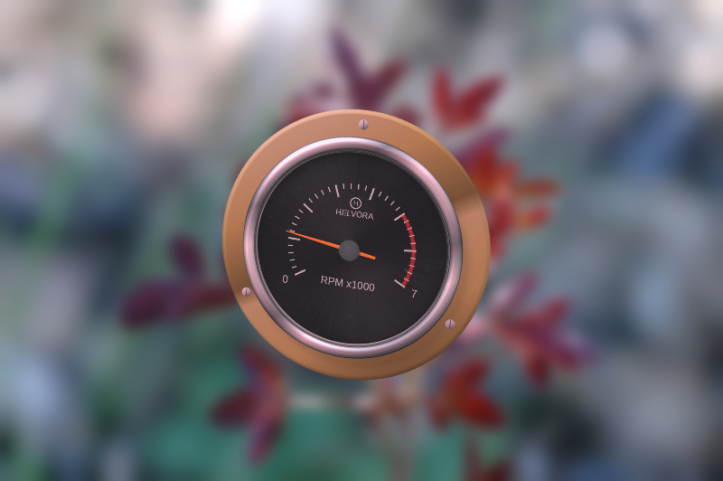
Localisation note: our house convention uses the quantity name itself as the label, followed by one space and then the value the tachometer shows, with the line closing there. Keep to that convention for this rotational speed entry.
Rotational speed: 1200 rpm
